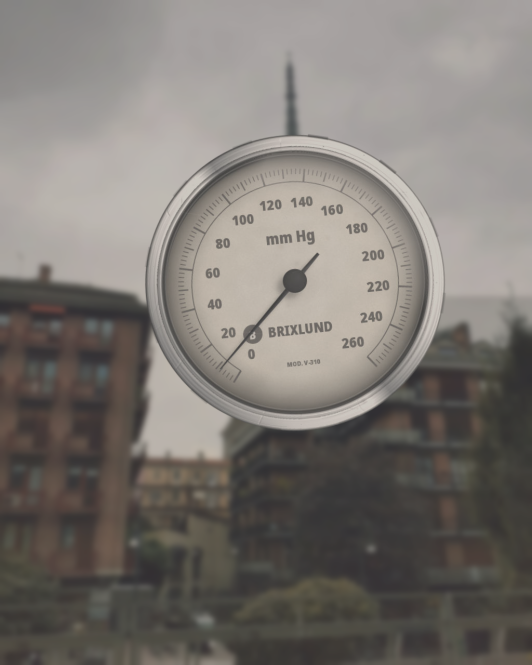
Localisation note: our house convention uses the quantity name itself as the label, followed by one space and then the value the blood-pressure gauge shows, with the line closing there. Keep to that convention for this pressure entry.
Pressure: 8 mmHg
